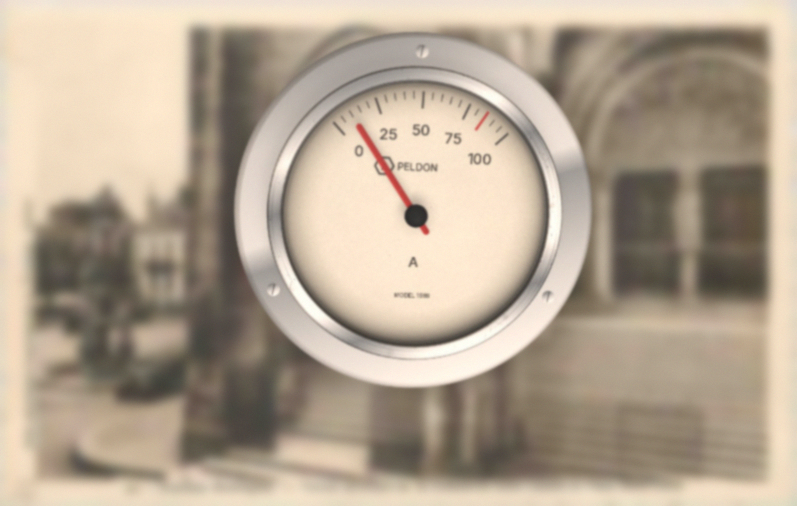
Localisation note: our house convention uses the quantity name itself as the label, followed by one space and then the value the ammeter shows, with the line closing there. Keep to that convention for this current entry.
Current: 10 A
